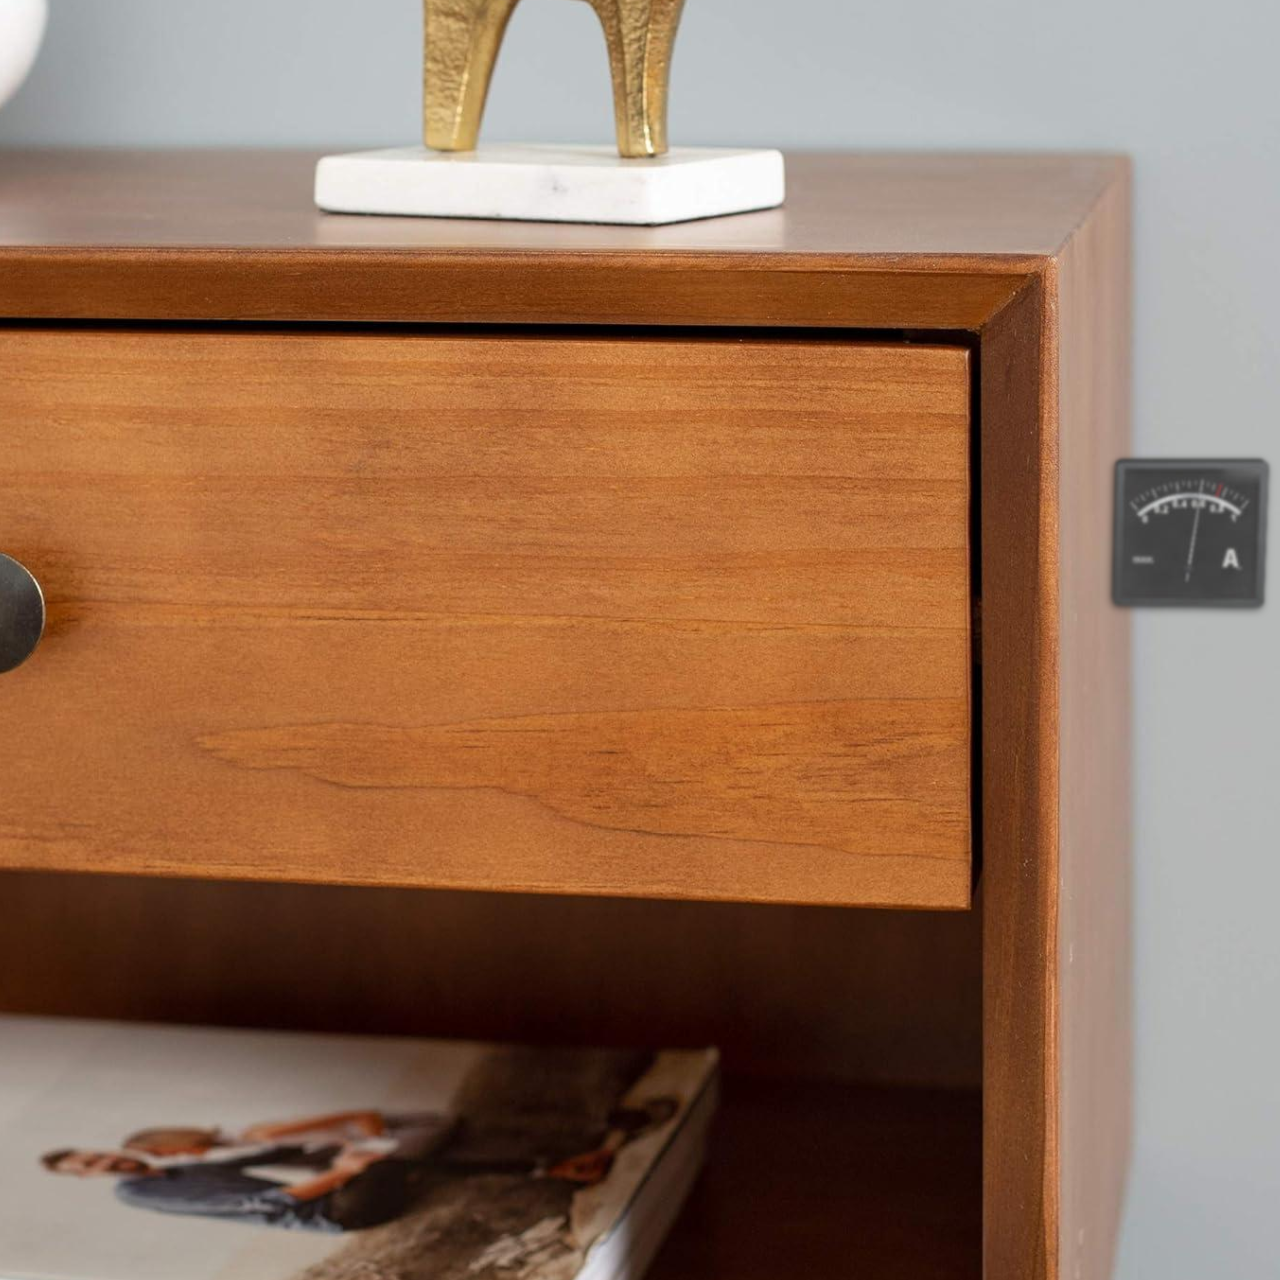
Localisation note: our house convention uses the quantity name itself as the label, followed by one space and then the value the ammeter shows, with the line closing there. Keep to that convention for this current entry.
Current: 0.6 A
